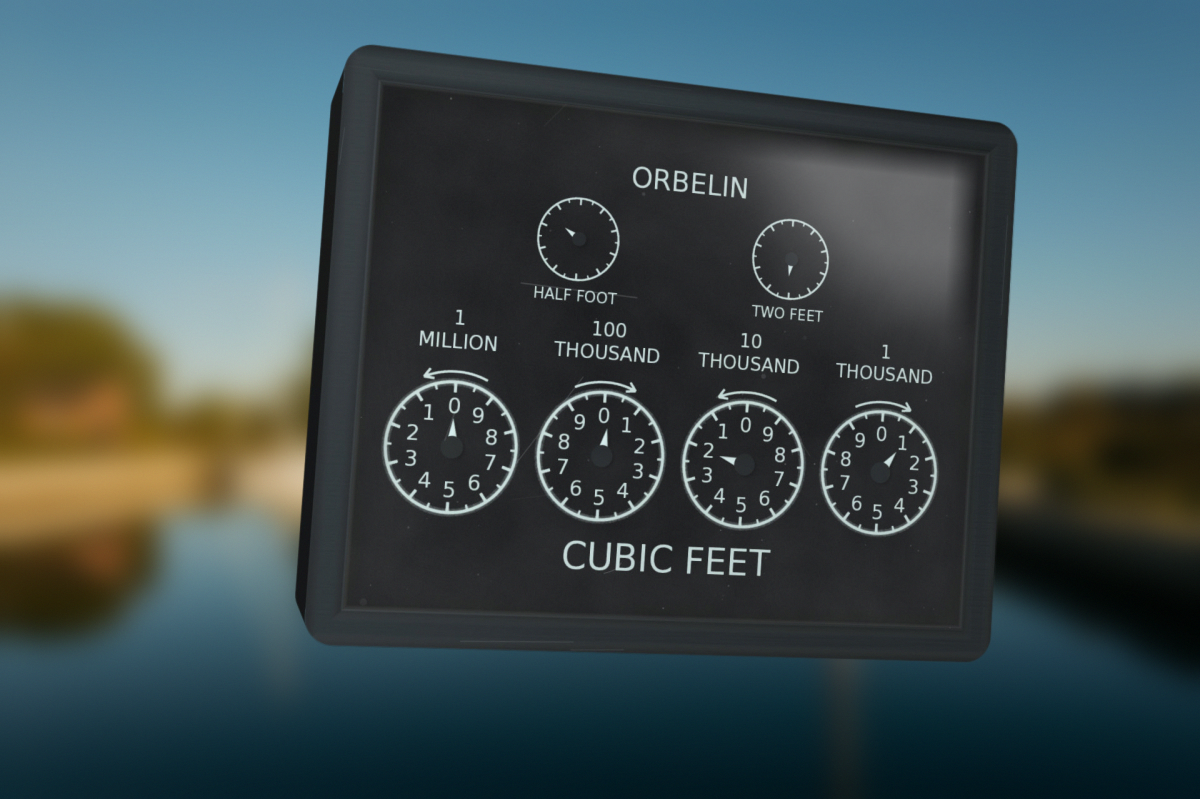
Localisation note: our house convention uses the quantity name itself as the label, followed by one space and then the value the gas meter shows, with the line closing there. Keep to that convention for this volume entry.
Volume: 2100 ft³
